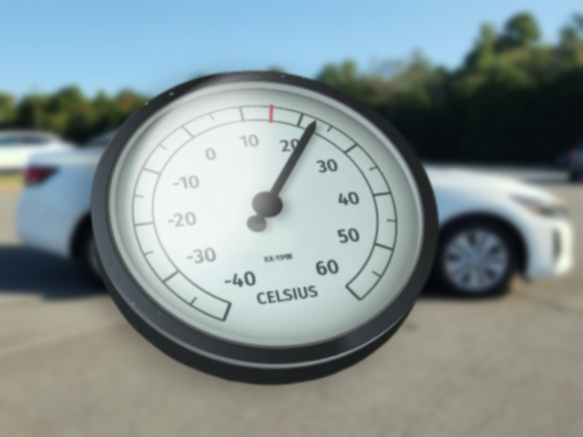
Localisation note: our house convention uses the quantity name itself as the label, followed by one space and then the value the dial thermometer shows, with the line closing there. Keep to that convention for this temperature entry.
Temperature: 22.5 °C
